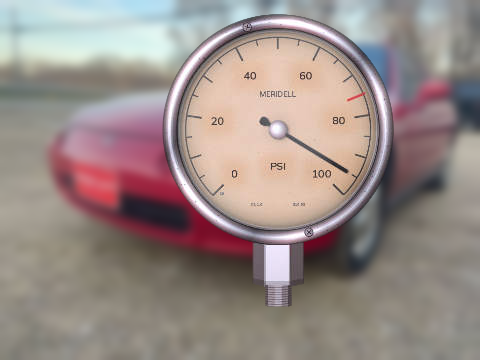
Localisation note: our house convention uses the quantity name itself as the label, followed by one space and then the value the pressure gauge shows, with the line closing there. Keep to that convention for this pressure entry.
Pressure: 95 psi
